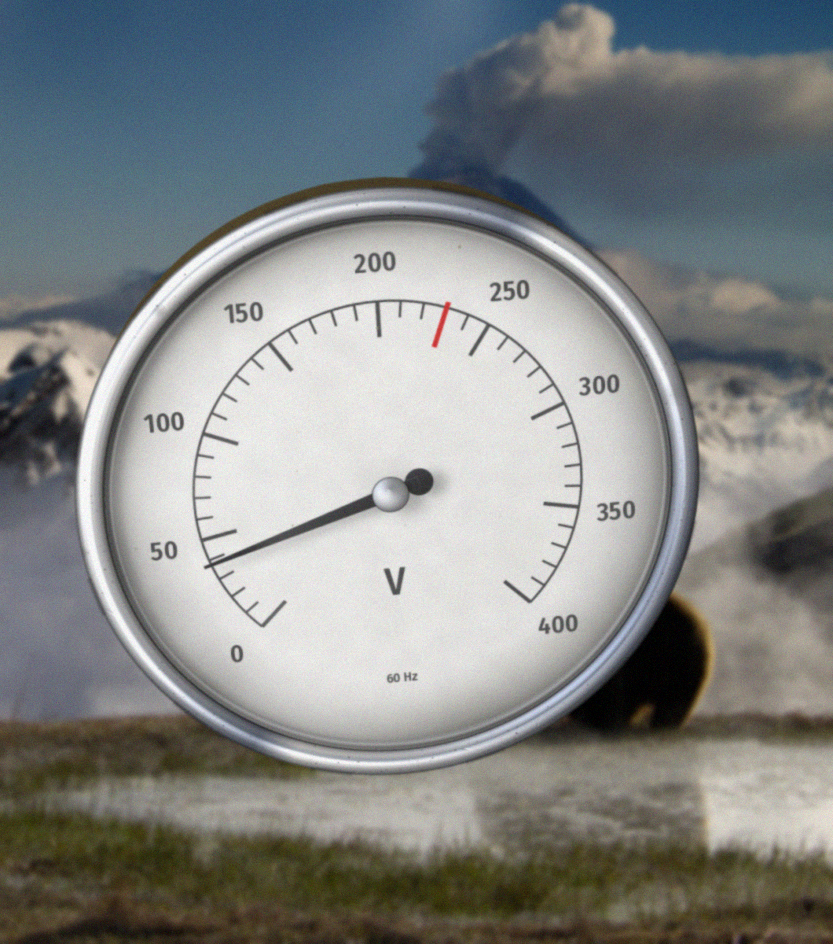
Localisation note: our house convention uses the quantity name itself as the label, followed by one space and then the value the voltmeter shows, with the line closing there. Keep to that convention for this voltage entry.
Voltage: 40 V
